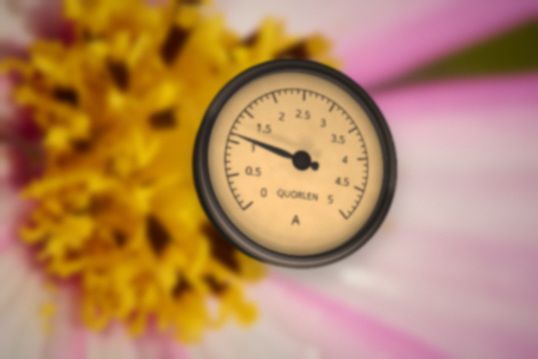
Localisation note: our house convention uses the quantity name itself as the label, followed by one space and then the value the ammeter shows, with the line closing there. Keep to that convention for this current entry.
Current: 1.1 A
